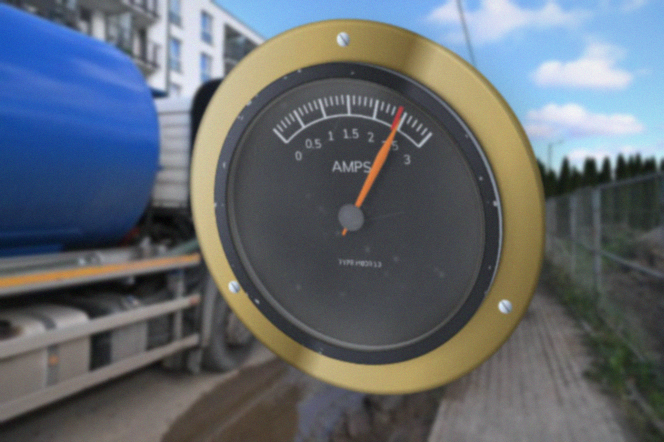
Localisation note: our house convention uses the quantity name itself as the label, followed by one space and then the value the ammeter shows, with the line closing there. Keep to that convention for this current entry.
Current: 2.5 A
